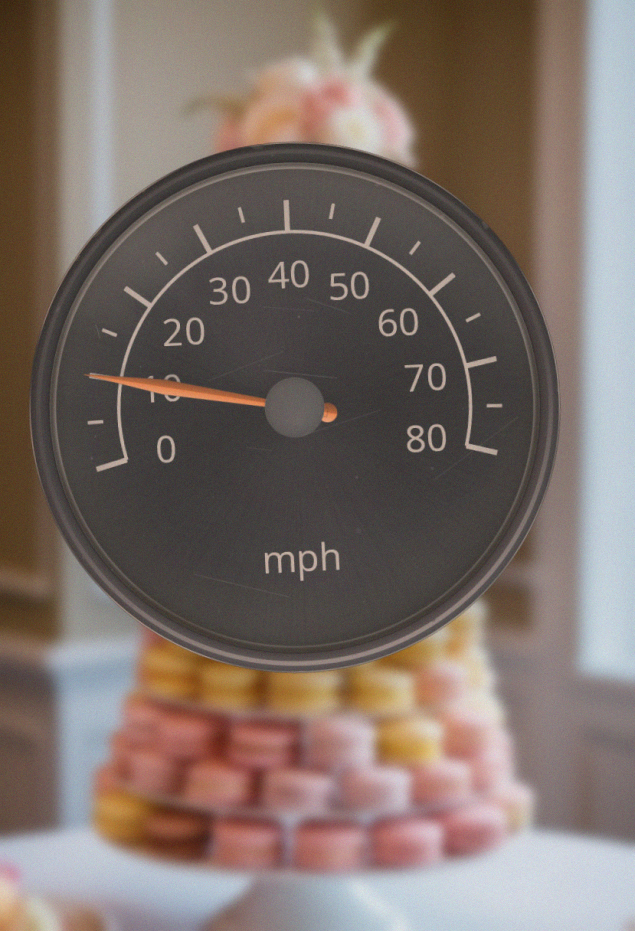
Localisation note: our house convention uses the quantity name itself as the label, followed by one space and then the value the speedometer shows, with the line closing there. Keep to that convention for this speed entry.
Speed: 10 mph
